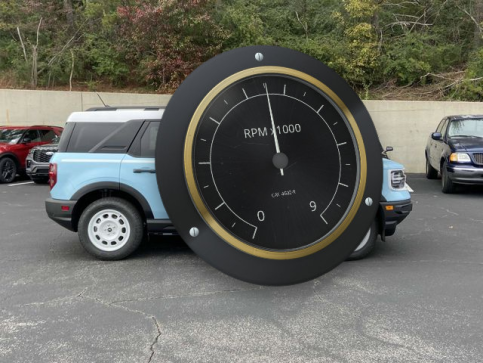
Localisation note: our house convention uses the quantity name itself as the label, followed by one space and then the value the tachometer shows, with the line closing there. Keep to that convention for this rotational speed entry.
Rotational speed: 4500 rpm
